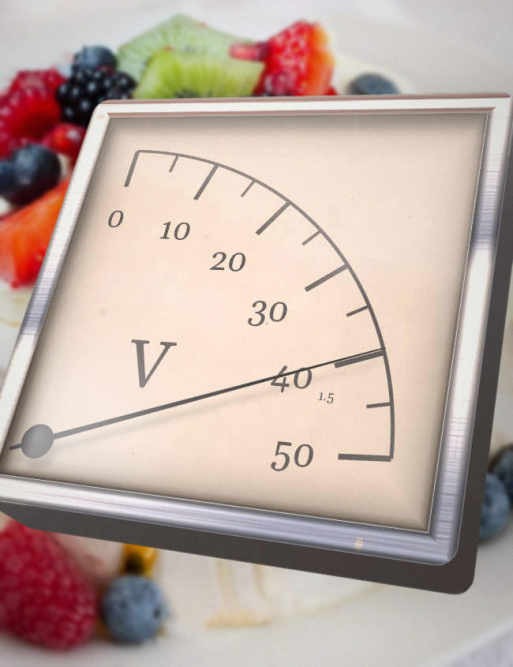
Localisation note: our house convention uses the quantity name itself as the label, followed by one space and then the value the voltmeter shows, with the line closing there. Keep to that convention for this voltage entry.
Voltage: 40 V
